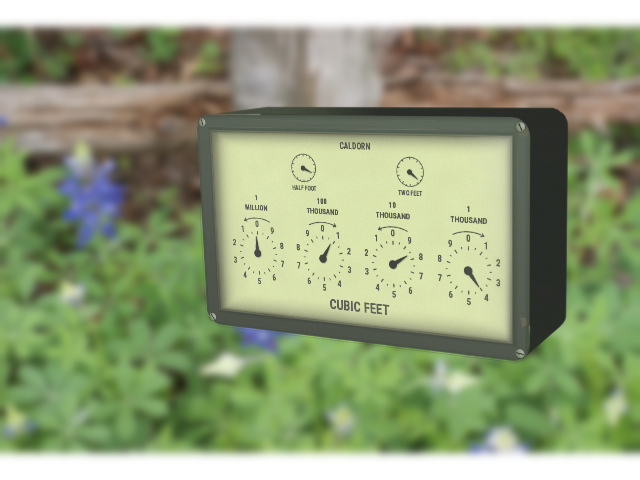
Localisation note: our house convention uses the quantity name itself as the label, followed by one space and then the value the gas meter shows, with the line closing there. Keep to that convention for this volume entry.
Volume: 8400 ft³
